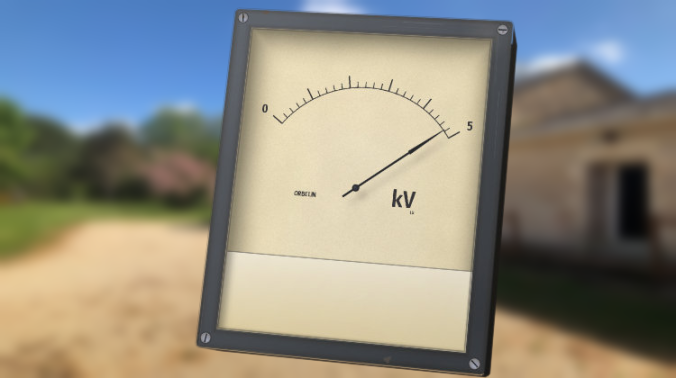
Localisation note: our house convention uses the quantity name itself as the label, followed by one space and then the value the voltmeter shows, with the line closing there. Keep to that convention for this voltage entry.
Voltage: 4.8 kV
